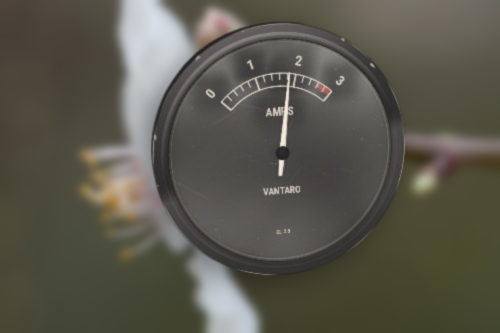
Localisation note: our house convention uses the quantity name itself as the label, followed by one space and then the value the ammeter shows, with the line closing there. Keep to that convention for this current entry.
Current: 1.8 A
